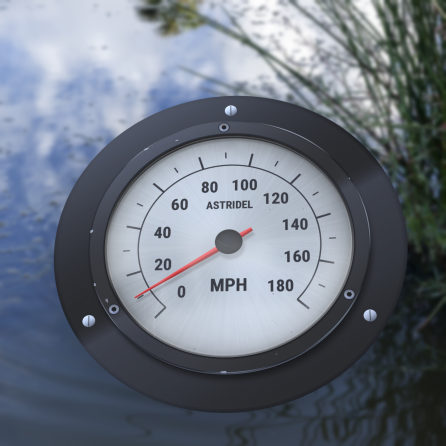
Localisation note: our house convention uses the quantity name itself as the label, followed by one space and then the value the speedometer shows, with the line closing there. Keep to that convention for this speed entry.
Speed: 10 mph
